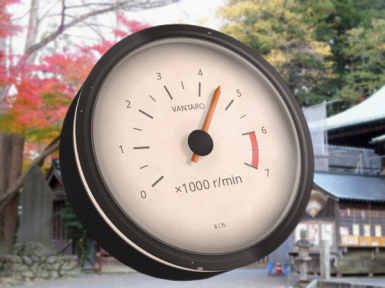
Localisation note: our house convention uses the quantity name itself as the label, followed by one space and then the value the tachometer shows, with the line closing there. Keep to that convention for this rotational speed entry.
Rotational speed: 4500 rpm
